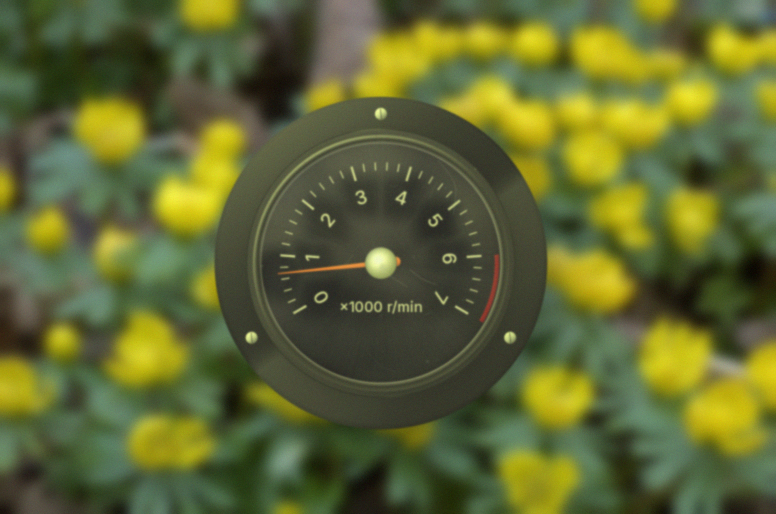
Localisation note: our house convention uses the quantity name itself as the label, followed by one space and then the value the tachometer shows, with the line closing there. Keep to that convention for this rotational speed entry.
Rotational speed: 700 rpm
